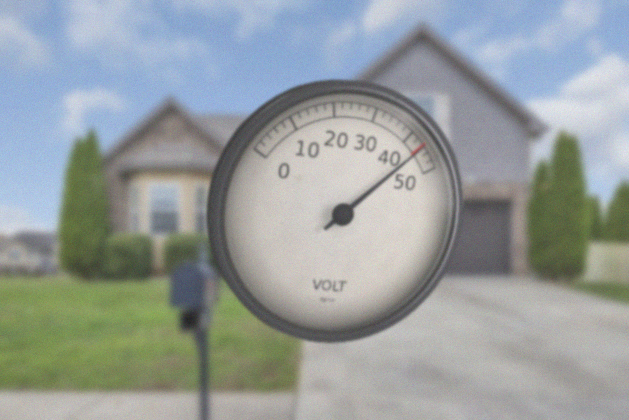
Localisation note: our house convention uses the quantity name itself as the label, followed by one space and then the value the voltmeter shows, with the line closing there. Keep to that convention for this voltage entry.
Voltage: 44 V
